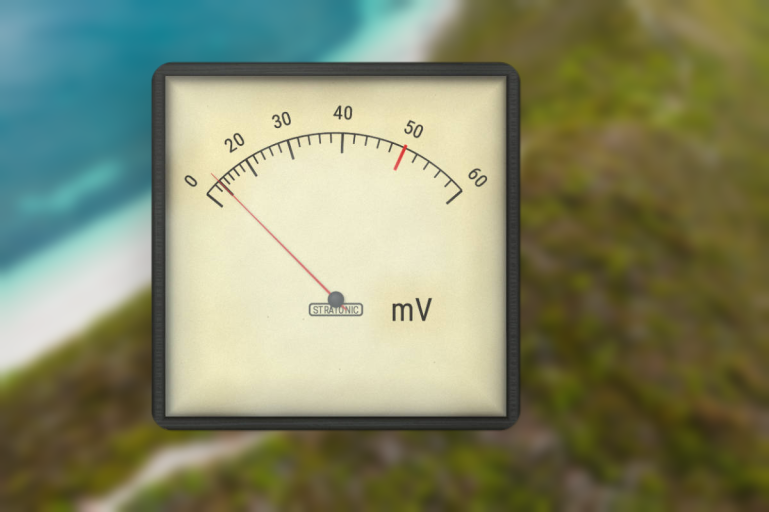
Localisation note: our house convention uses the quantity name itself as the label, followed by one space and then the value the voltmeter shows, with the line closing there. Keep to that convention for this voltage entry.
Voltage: 10 mV
